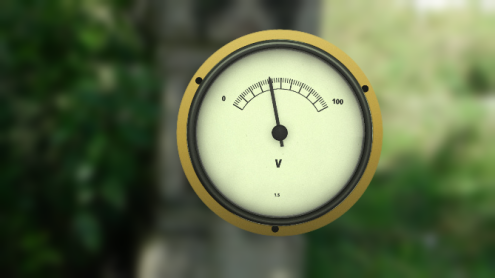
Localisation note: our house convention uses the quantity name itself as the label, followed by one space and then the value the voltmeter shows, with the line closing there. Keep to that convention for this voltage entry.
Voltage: 40 V
